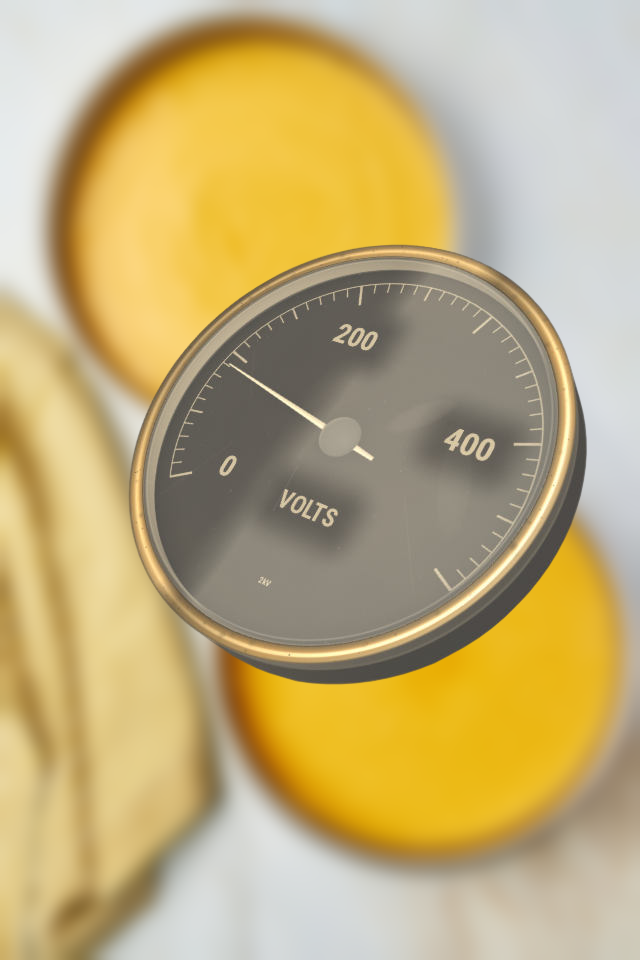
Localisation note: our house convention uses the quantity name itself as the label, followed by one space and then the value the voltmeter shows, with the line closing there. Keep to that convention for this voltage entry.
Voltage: 90 V
